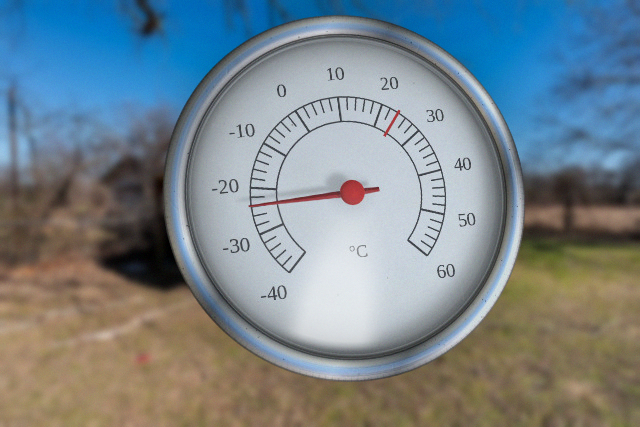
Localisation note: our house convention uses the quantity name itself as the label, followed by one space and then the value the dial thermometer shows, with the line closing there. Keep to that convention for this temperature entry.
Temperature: -24 °C
